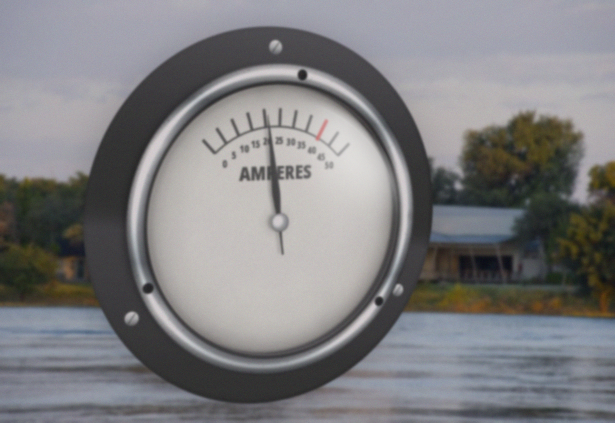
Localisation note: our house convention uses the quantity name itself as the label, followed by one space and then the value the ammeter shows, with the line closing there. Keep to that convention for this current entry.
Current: 20 A
